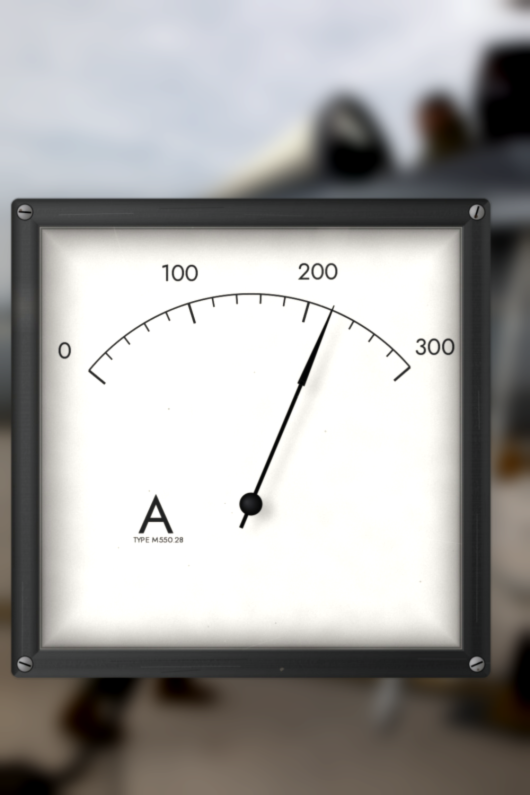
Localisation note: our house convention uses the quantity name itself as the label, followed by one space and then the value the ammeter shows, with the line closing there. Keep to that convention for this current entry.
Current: 220 A
